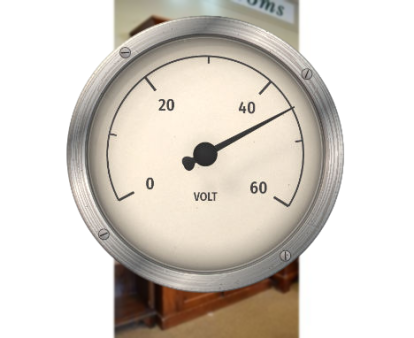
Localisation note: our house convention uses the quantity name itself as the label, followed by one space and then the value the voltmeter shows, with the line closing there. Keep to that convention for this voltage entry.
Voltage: 45 V
